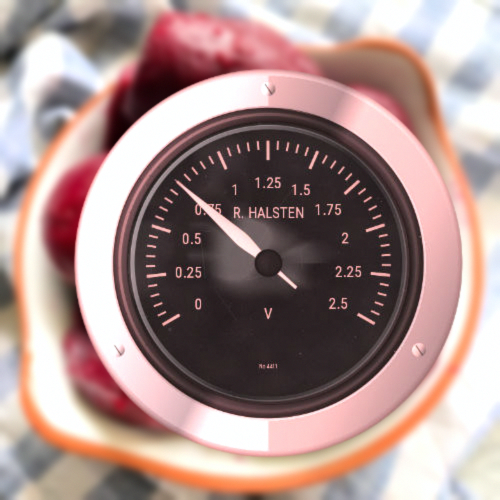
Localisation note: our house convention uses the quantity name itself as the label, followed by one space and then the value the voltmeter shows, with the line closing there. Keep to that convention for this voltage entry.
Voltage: 0.75 V
